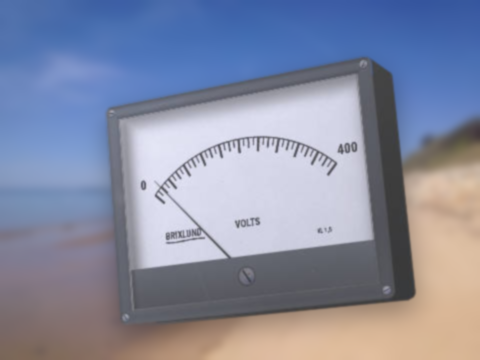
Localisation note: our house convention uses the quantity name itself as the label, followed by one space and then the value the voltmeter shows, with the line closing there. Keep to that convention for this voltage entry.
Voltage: 20 V
